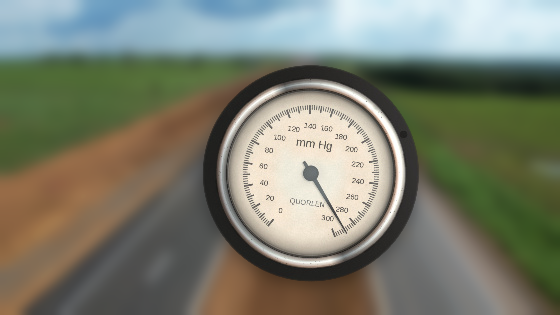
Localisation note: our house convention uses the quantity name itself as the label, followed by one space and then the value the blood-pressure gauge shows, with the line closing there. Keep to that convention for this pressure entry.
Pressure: 290 mmHg
